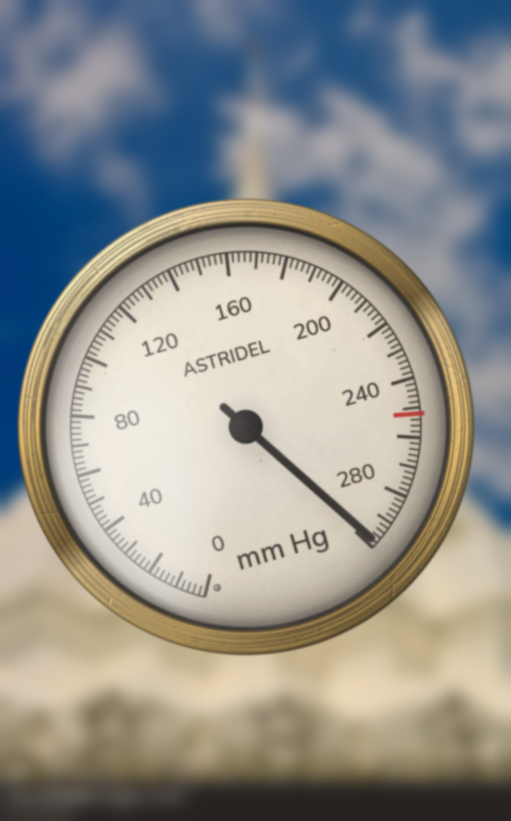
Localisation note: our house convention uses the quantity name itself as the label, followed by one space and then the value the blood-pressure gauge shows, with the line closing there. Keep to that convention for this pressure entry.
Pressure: 298 mmHg
